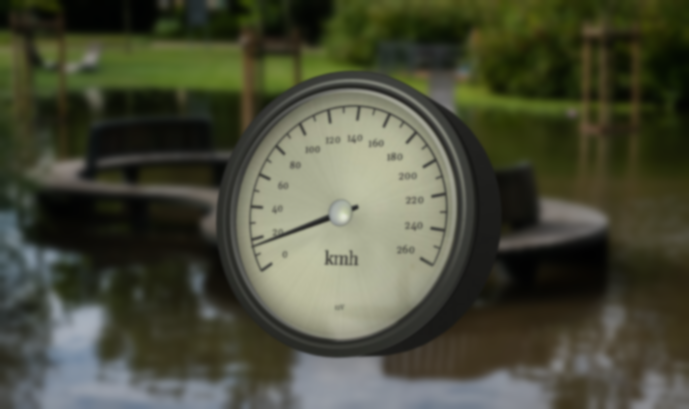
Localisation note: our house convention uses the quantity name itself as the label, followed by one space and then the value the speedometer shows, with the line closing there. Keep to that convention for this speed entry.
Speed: 15 km/h
